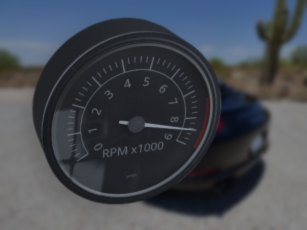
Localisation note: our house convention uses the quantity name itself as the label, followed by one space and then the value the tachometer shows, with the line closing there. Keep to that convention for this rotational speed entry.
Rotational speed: 8400 rpm
